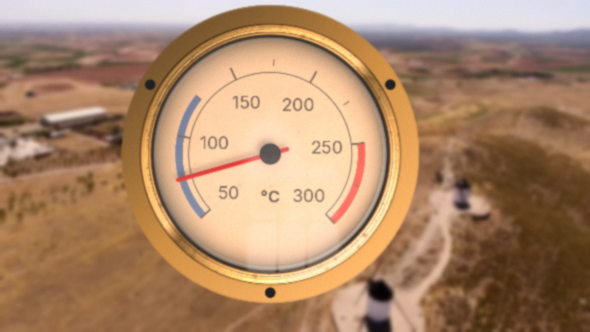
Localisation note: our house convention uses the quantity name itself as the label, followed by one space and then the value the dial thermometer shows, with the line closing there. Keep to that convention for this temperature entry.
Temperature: 75 °C
